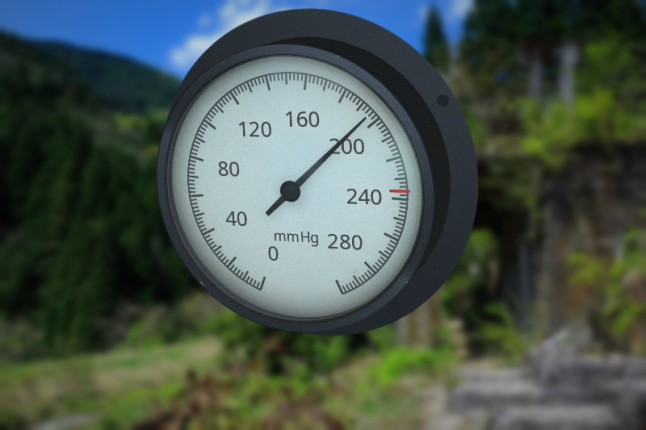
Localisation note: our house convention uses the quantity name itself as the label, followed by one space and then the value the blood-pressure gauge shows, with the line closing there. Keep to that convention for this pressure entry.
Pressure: 196 mmHg
